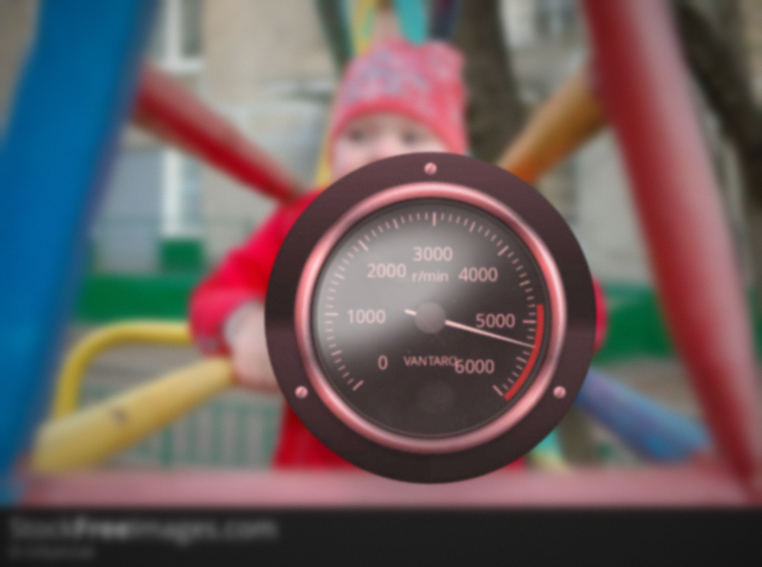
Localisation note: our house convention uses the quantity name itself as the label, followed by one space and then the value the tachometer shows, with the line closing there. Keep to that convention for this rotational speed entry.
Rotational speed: 5300 rpm
